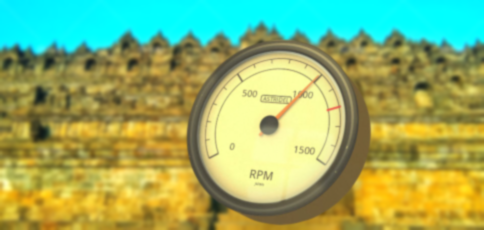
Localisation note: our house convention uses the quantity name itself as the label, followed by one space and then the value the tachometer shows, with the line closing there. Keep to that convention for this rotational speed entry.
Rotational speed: 1000 rpm
